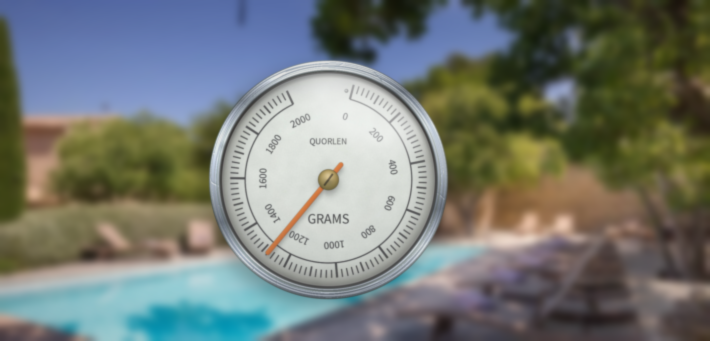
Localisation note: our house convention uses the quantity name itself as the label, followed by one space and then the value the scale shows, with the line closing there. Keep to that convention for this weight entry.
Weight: 1280 g
